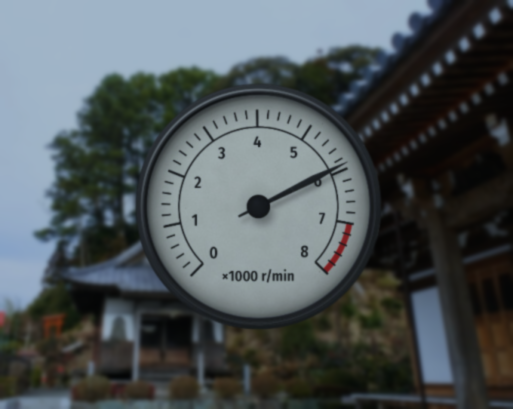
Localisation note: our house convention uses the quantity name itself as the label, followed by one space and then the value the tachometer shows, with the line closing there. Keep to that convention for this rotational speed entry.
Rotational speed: 5900 rpm
